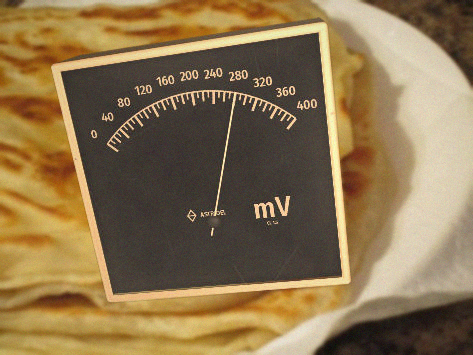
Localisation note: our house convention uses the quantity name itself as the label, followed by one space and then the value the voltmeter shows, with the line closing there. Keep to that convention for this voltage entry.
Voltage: 280 mV
